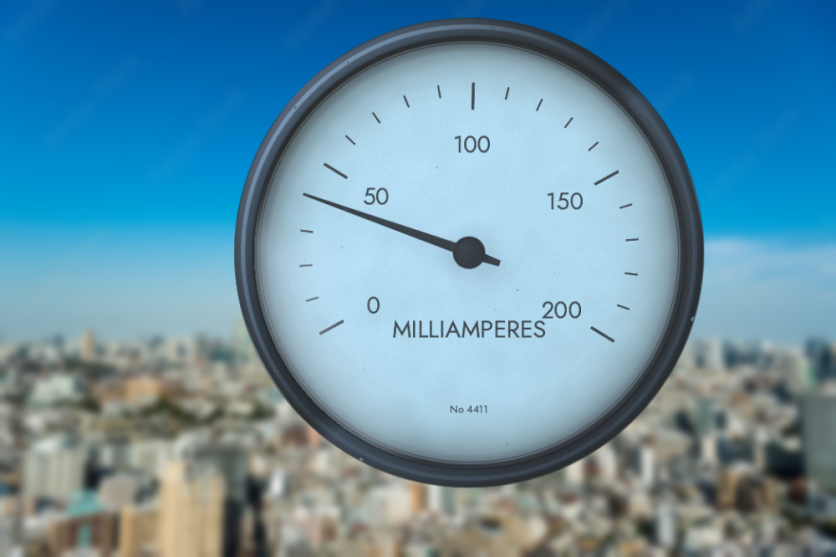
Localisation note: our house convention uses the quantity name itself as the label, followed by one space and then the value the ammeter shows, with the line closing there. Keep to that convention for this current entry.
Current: 40 mA
